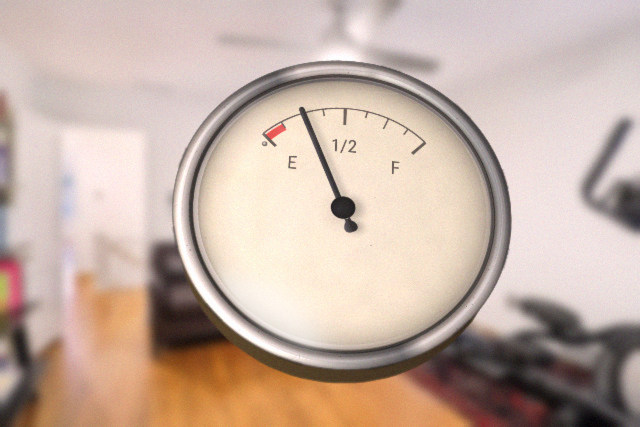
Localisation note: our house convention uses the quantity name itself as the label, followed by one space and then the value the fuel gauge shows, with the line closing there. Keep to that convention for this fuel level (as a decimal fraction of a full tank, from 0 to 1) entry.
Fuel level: 0.25
